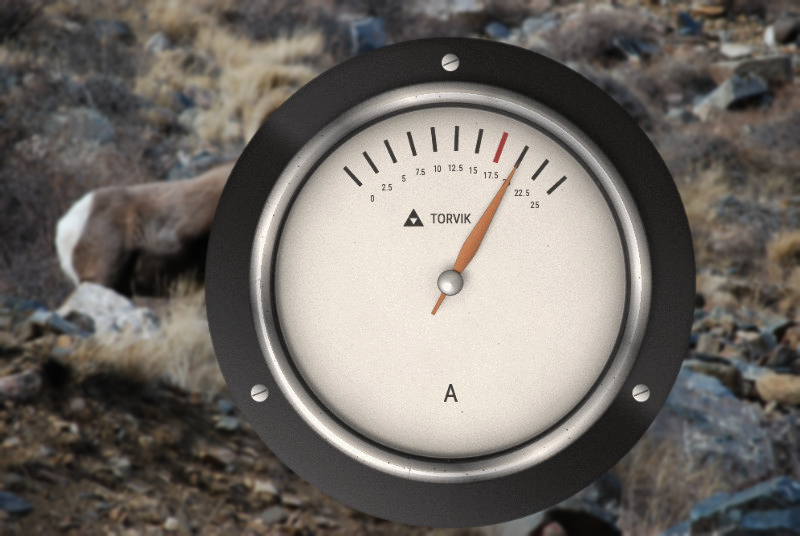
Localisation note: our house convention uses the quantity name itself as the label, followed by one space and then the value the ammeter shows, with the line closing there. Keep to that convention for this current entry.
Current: 20 A
